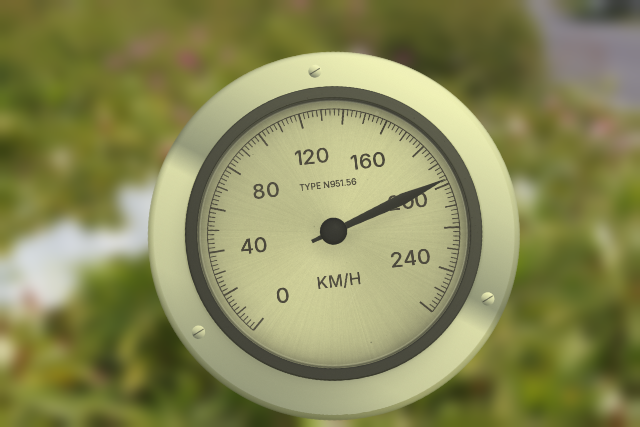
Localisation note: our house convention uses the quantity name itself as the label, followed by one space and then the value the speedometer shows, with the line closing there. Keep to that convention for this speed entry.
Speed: 198 km/h
